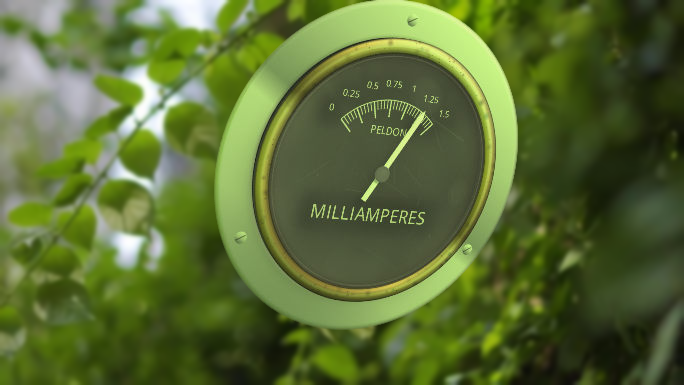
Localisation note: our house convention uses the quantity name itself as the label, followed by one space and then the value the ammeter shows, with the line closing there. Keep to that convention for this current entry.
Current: 1.25 mA
